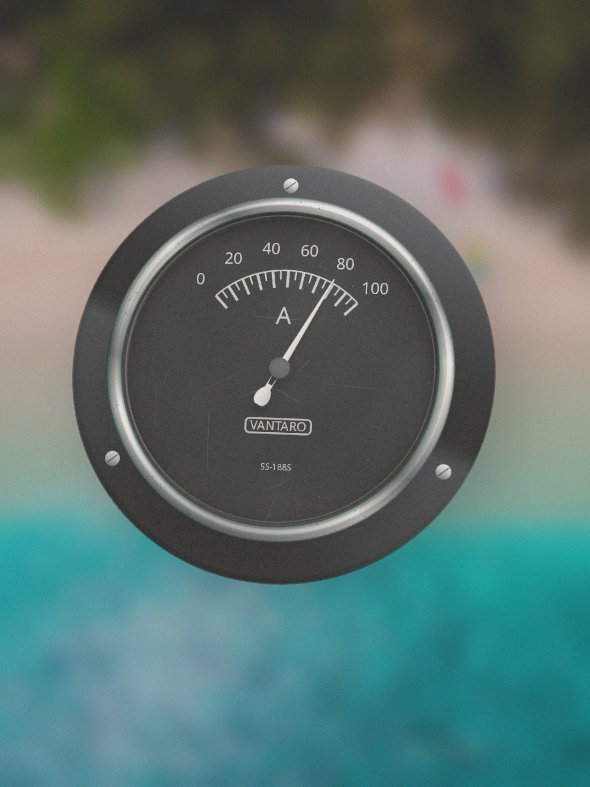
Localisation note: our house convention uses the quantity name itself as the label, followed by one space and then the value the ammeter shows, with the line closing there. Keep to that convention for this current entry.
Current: 80 A
